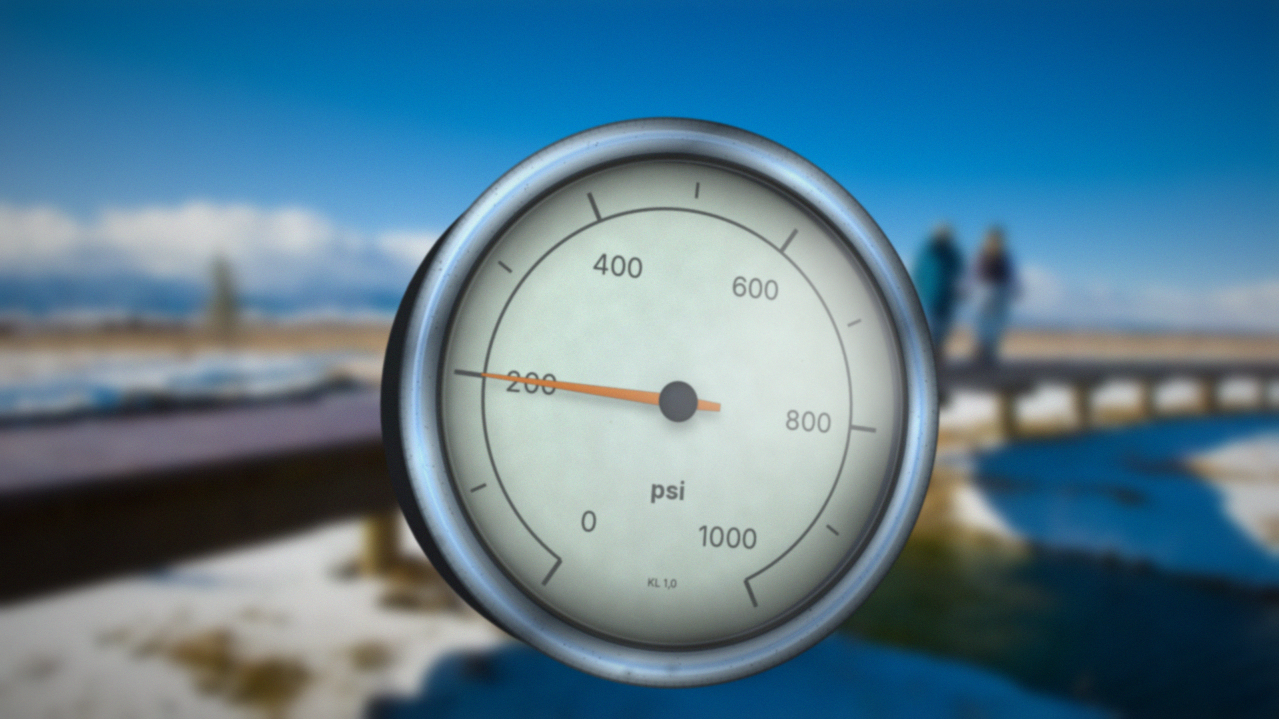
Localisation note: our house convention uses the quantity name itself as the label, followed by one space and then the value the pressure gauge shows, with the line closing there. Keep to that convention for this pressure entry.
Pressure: 200 psi
